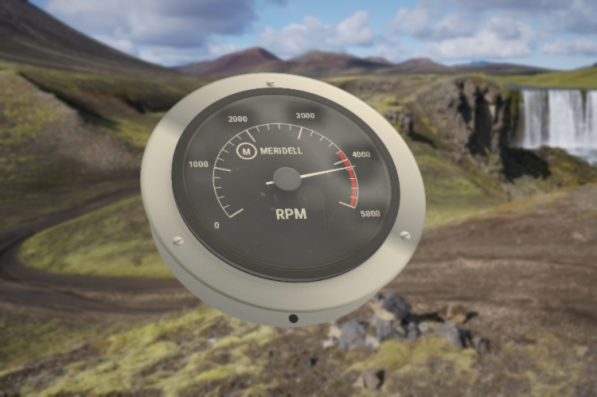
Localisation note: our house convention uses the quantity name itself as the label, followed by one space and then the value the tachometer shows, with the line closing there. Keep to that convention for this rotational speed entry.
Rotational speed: 4200 rpm
